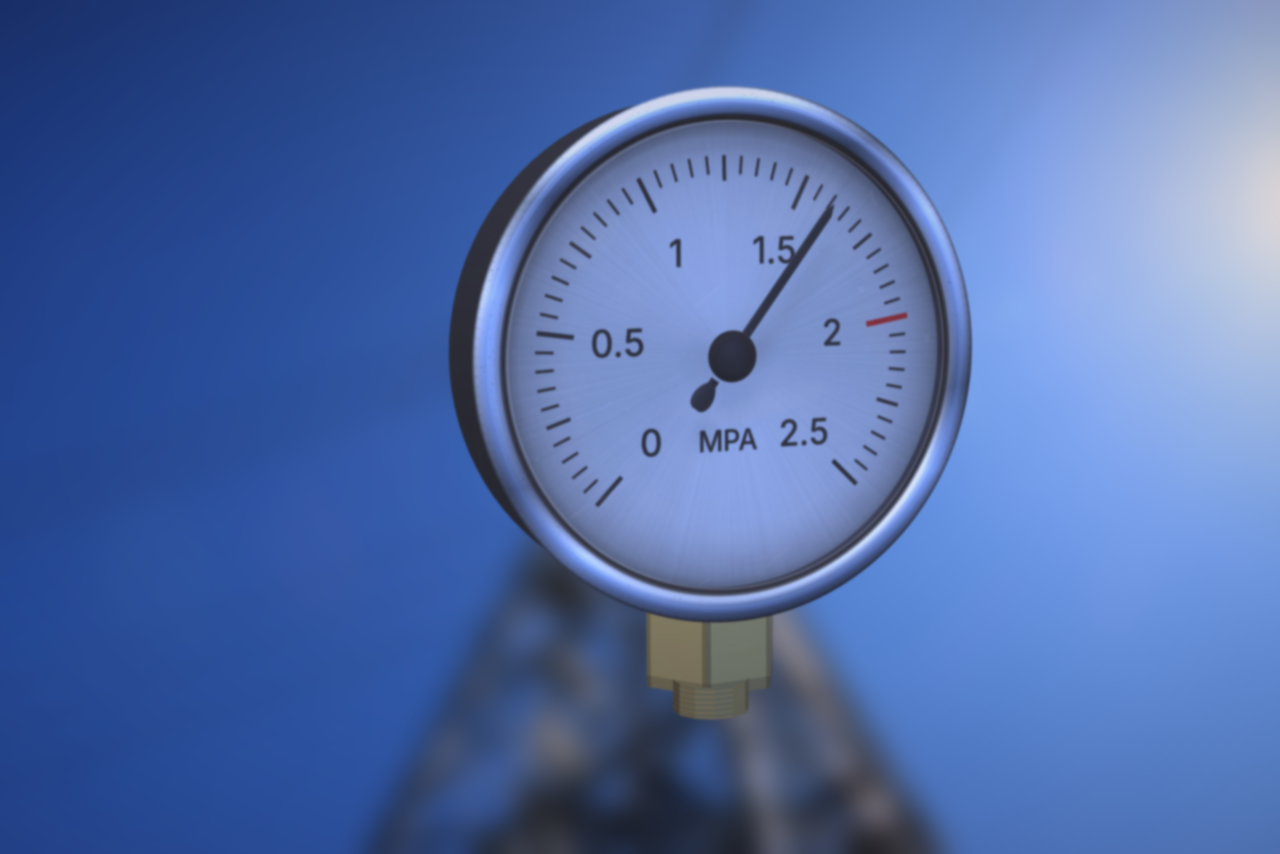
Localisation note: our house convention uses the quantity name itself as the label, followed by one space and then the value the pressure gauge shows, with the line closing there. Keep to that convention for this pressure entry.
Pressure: 1.6 MPa
